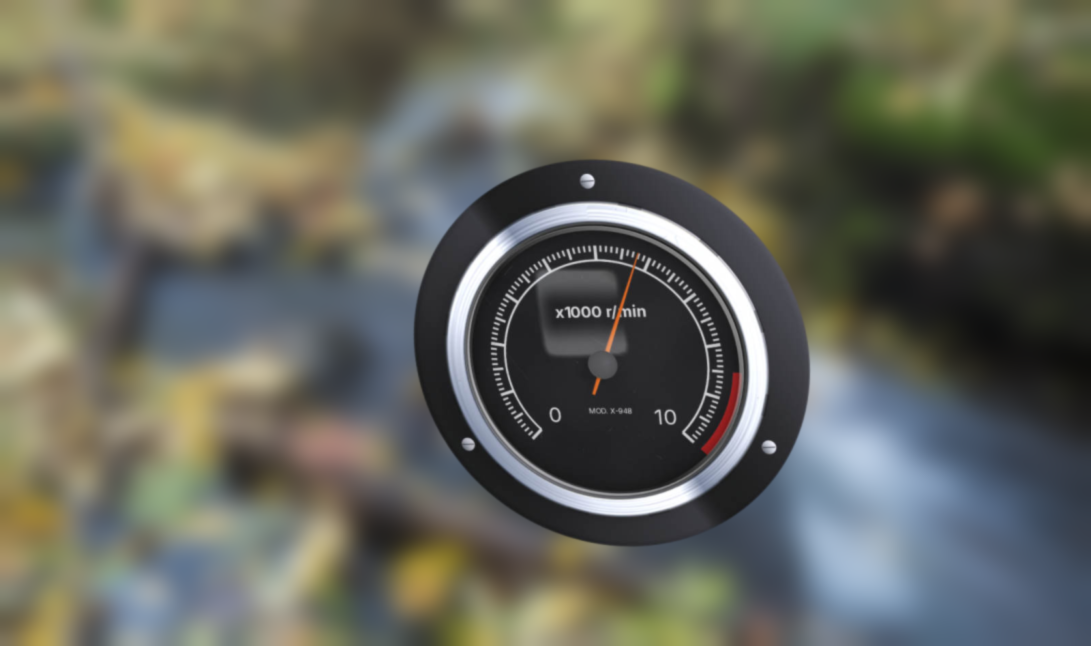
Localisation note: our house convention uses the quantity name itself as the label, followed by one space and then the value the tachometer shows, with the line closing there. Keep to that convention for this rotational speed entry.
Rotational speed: 5800 rpm
